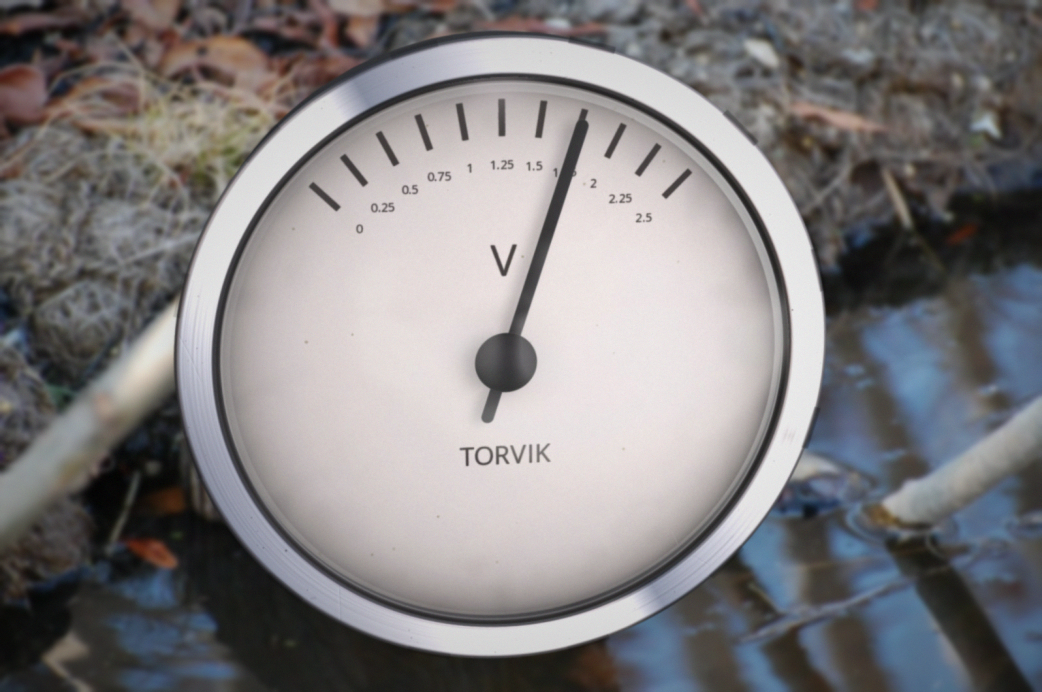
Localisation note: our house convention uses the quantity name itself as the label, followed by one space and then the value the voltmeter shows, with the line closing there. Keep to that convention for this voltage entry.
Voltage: 1.75 V
